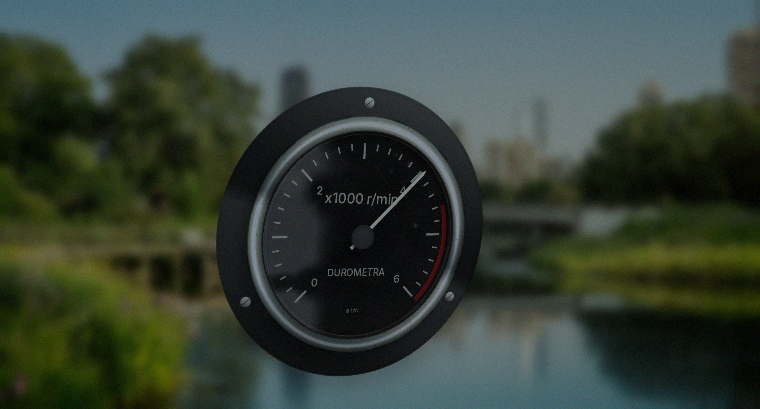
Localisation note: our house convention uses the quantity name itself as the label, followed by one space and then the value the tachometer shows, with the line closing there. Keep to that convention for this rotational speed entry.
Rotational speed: 4000 rpm
